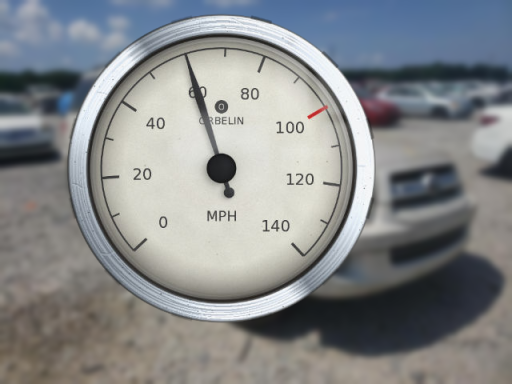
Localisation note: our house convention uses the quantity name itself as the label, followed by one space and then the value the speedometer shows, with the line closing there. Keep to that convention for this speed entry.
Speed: 60 mph
